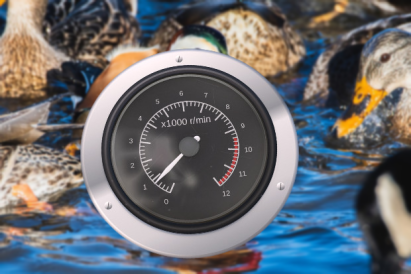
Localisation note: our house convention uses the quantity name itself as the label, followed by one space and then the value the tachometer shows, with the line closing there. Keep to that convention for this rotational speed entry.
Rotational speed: 800 rpm
